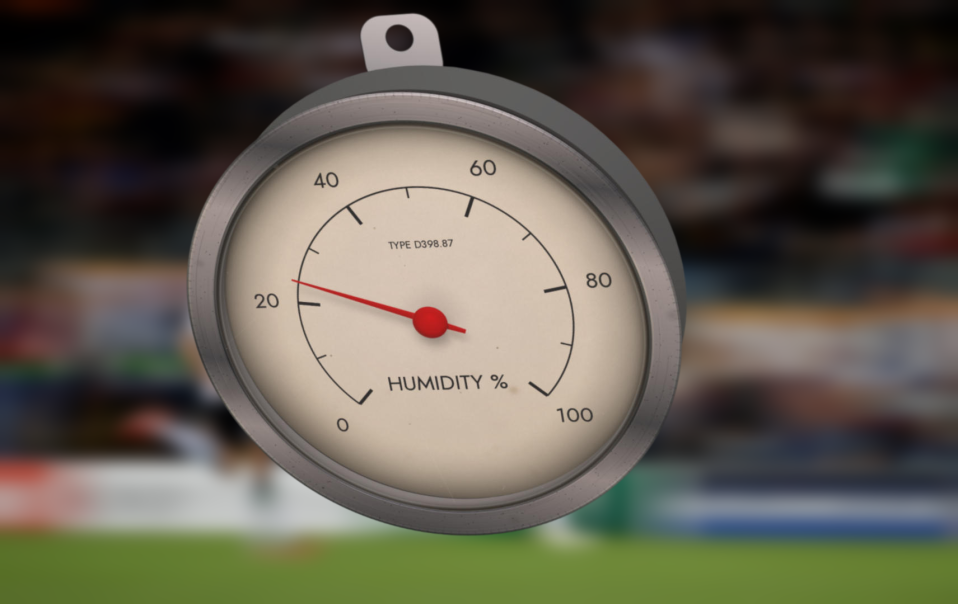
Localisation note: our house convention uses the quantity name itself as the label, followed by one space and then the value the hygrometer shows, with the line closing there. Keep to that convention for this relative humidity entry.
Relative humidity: 25 %
